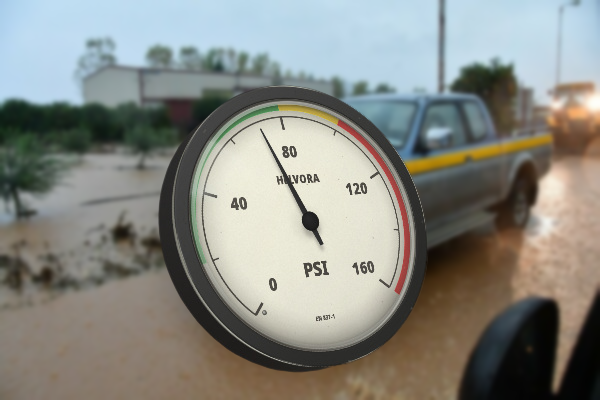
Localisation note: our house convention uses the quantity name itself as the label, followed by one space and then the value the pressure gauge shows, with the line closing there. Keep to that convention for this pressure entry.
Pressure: 70 psi
